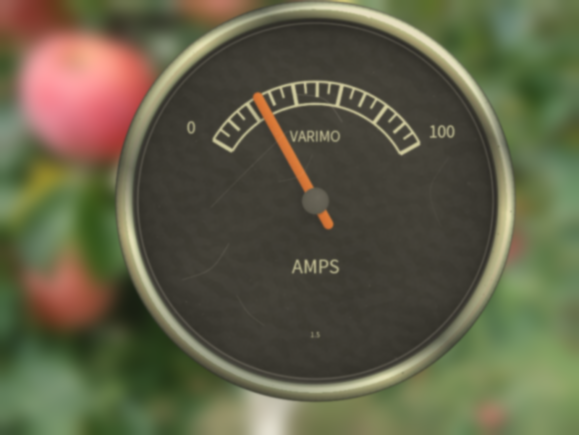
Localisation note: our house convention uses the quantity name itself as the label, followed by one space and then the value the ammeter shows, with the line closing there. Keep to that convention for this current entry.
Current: 25 A
